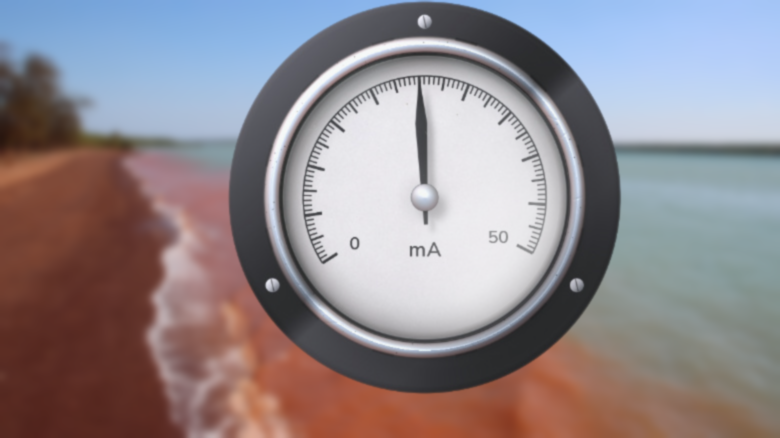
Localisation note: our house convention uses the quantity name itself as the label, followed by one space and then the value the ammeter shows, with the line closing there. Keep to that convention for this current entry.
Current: 25 mA
